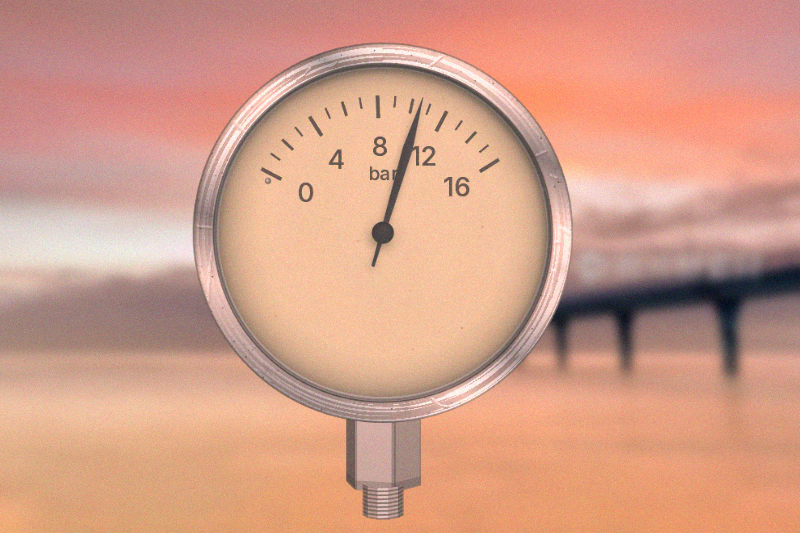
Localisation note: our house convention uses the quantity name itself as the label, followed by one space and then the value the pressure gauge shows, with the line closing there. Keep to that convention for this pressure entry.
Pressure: 10.5 bar
